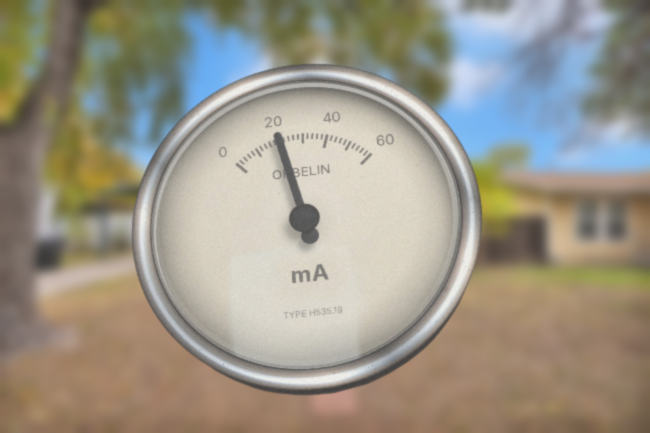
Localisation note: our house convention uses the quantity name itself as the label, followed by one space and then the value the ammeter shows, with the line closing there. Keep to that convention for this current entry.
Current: 20 mA
